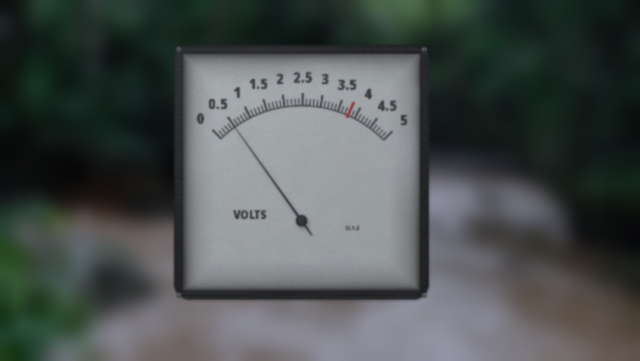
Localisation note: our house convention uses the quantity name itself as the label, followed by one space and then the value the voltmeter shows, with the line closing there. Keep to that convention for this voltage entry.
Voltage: 0.5 V
